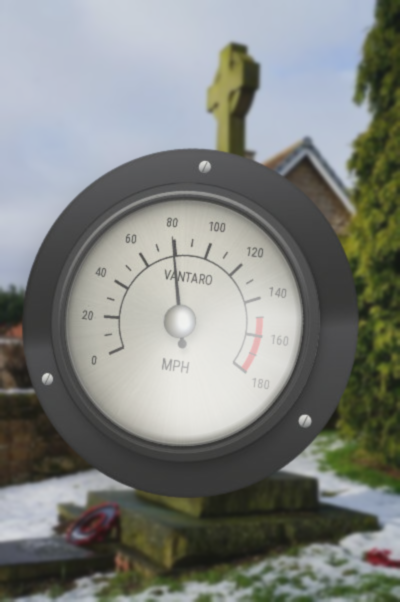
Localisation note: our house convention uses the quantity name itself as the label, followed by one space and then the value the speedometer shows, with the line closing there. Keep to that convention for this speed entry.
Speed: 80 mph
